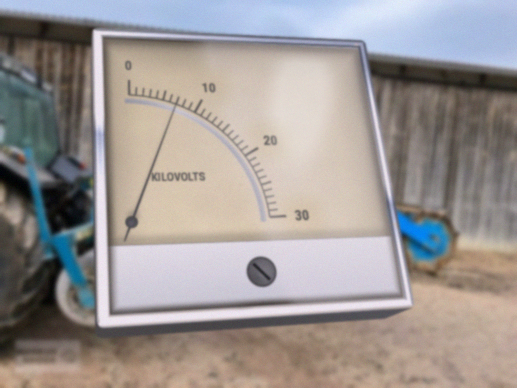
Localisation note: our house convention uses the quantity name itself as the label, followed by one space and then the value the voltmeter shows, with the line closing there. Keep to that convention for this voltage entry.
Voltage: 7 kV
